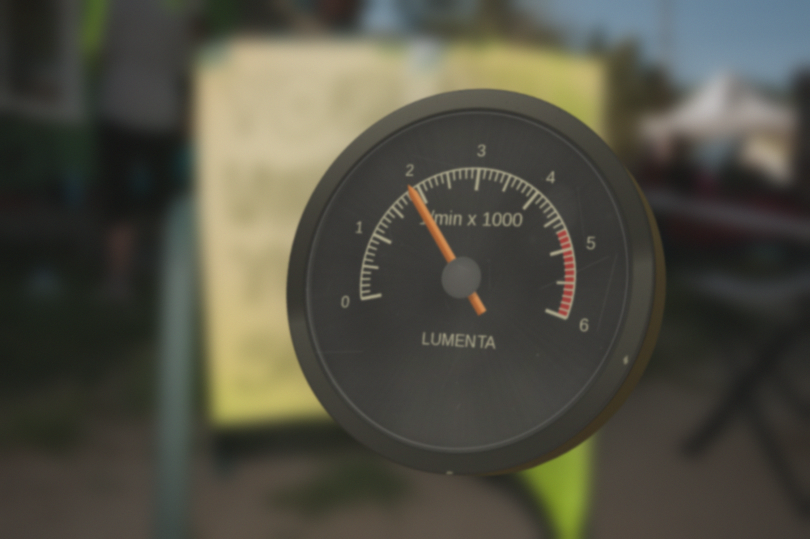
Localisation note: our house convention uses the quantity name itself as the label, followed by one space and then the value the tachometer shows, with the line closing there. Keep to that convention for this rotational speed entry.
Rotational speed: 1900 rpm
